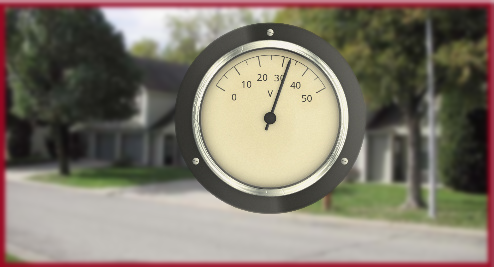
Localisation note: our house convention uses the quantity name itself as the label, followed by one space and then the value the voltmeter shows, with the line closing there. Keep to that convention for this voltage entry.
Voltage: 32.5 V
